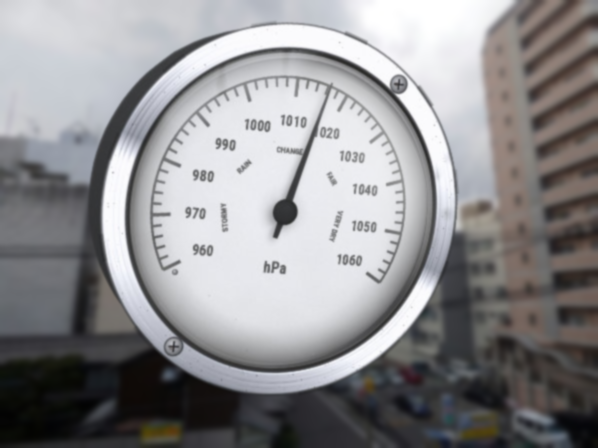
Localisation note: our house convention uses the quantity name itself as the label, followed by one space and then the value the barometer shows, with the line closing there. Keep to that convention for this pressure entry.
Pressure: 1016 hPa
